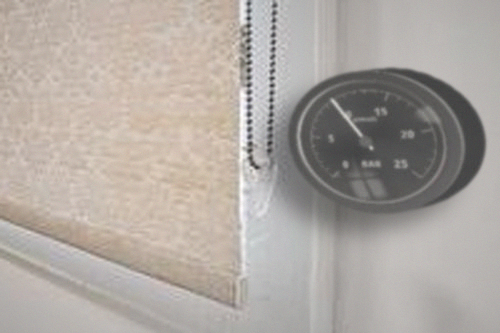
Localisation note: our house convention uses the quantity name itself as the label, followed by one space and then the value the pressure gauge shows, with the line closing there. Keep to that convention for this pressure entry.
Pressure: 10 bar
